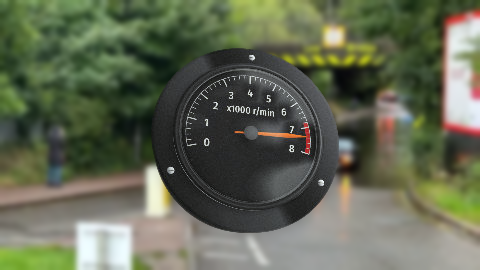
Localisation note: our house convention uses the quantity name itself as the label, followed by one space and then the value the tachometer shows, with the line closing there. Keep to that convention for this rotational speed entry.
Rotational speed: 7400 rpm
